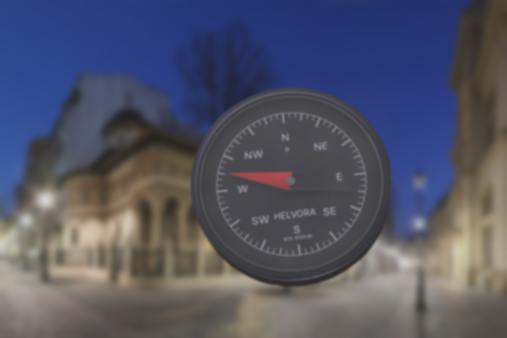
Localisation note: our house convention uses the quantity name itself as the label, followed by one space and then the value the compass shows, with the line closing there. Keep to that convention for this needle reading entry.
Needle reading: 285 °
